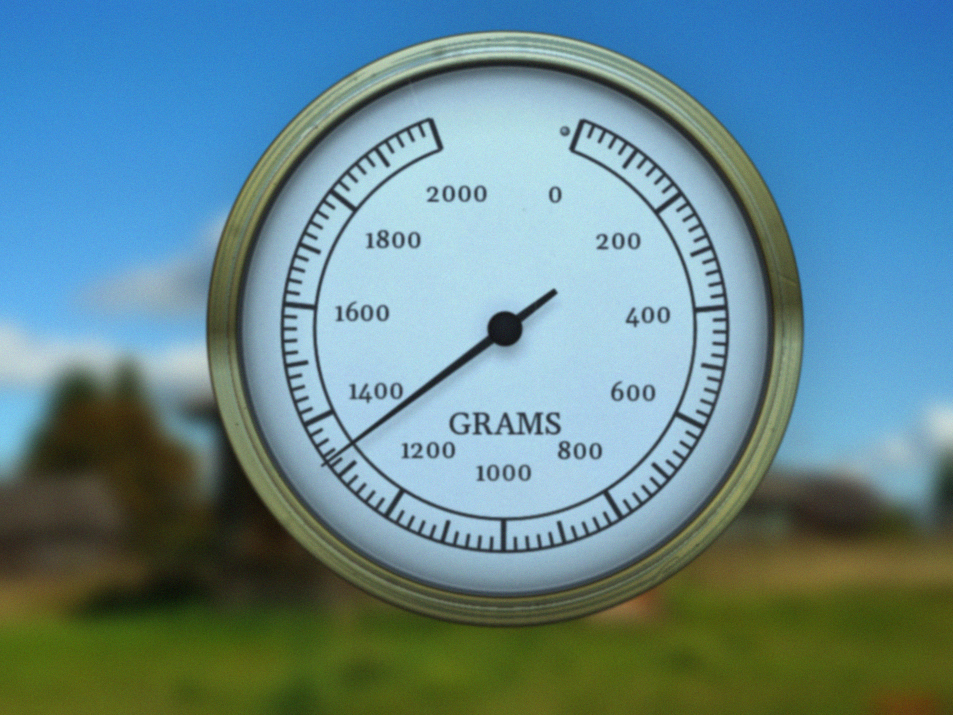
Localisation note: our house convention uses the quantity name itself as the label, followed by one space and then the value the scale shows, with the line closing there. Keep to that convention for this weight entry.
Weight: 1330 g
